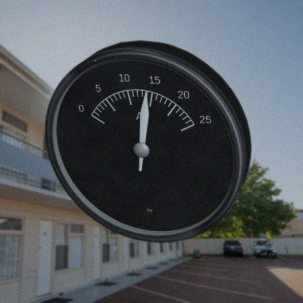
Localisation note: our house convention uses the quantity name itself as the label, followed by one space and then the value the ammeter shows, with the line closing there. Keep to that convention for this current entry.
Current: 14 A
